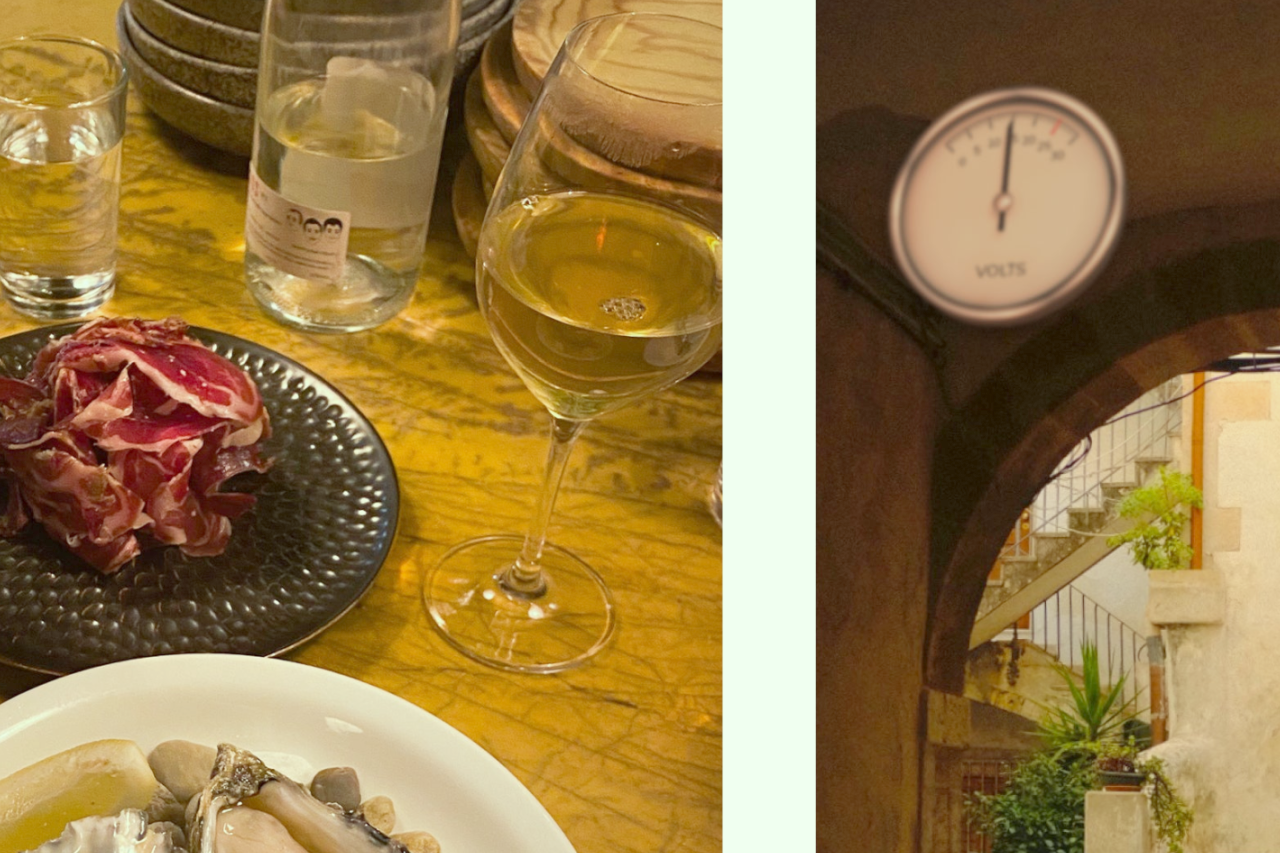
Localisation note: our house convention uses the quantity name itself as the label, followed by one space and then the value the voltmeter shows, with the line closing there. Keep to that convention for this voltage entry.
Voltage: 15 V
